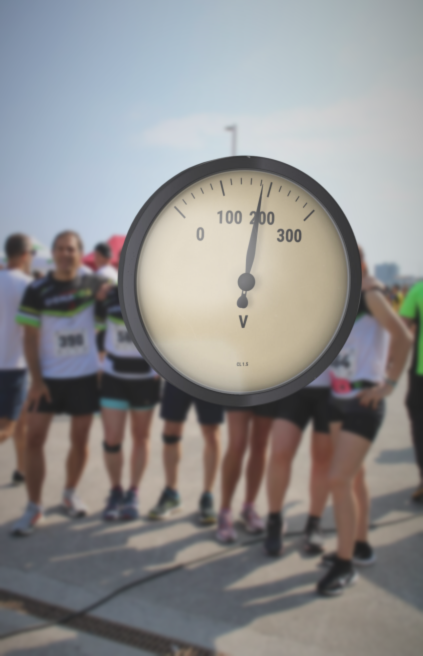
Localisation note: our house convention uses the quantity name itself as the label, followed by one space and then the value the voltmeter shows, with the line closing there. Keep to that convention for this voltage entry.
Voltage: 180 V
